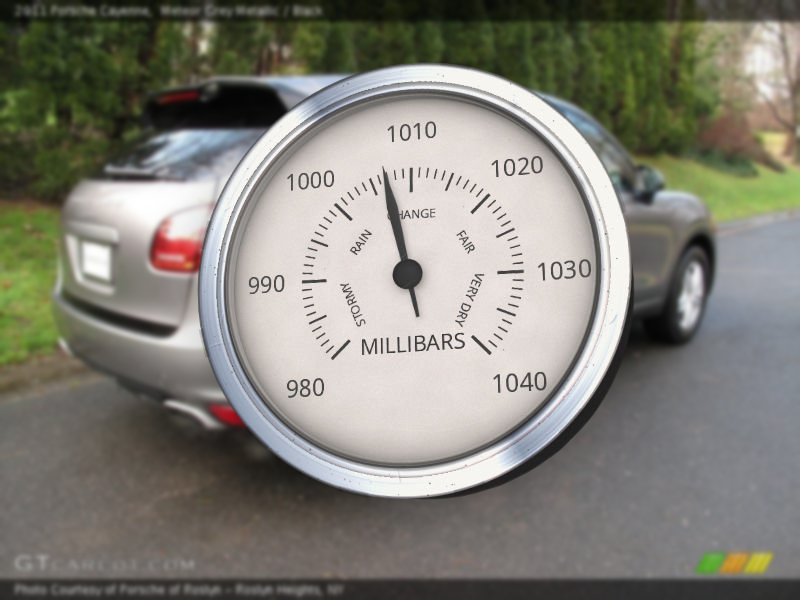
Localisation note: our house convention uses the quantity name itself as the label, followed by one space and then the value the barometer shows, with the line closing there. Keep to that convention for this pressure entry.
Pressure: 1007 mbar
